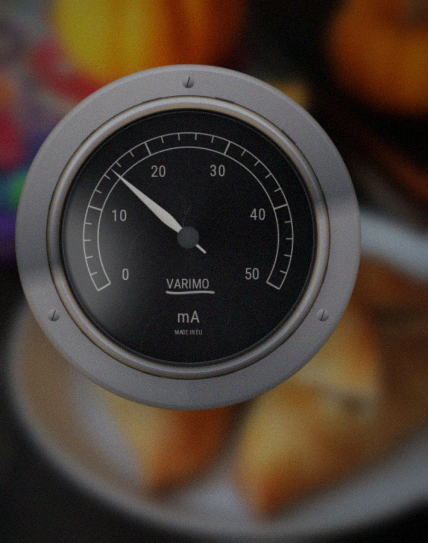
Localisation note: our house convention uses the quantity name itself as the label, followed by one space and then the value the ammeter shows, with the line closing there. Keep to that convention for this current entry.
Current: 15 mA
